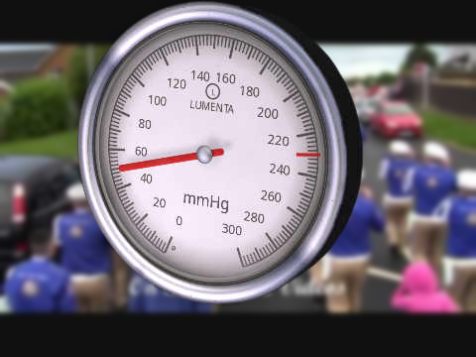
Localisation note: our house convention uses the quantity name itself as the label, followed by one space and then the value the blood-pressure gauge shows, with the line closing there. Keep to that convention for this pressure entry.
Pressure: 50 mmHg
